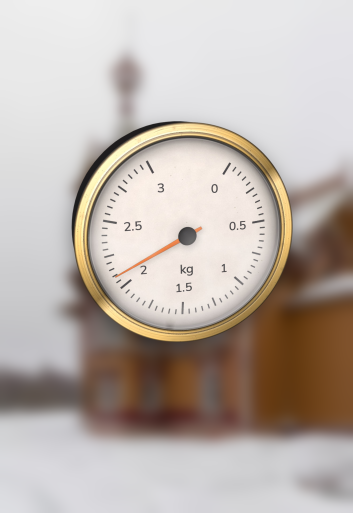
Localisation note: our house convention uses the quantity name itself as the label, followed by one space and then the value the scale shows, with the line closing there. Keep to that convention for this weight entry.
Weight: 2.1 kg
